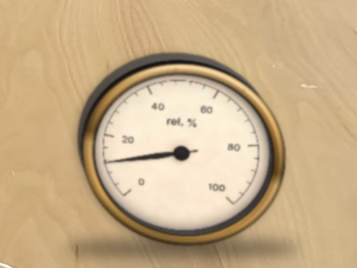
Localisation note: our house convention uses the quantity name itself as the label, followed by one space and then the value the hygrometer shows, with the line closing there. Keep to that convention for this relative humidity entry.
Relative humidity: 12 %
